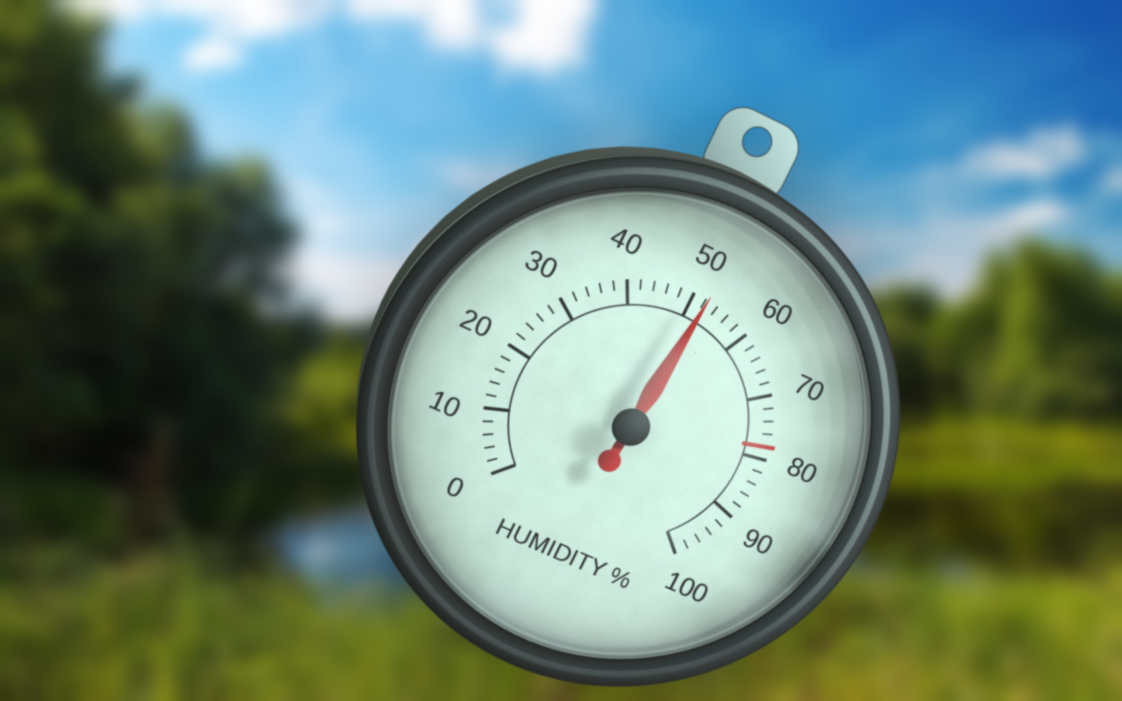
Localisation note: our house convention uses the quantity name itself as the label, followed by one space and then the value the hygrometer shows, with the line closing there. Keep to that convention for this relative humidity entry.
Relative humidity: 52 %
